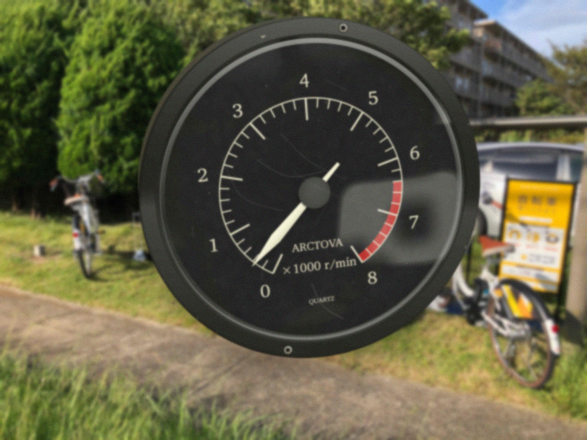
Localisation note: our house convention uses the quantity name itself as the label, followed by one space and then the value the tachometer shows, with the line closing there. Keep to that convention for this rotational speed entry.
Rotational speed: 400 rpm
